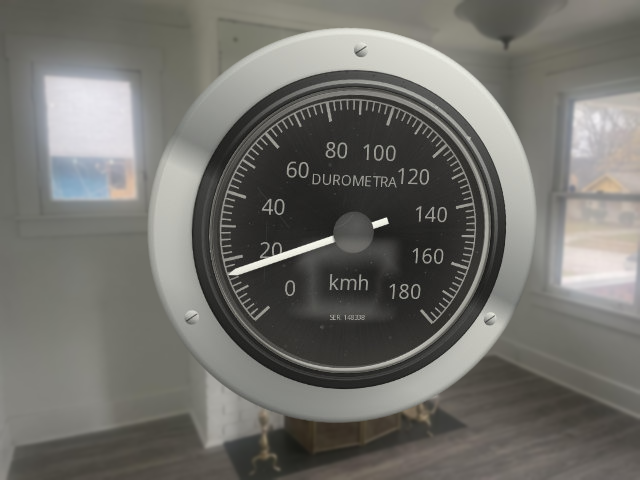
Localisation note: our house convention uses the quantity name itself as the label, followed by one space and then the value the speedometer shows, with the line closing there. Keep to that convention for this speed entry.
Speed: 16 km/h
